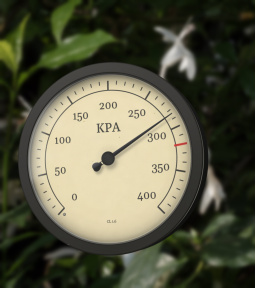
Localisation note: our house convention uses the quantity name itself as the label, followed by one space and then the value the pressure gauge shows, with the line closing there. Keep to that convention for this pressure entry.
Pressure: 285 kPa
